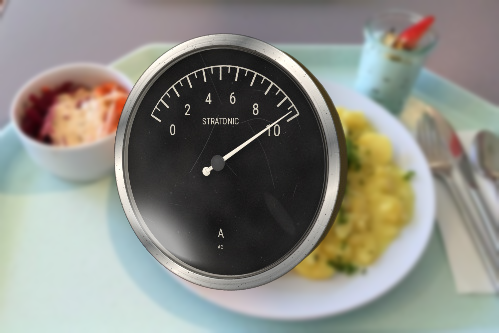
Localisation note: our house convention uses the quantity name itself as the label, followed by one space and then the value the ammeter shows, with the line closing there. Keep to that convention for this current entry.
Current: 9.75 A
